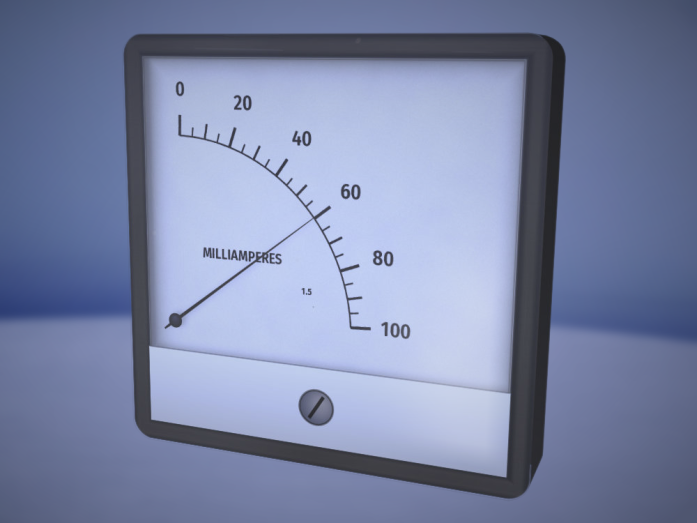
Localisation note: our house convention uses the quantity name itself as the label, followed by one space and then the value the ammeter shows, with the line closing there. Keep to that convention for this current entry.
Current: 60 mA
